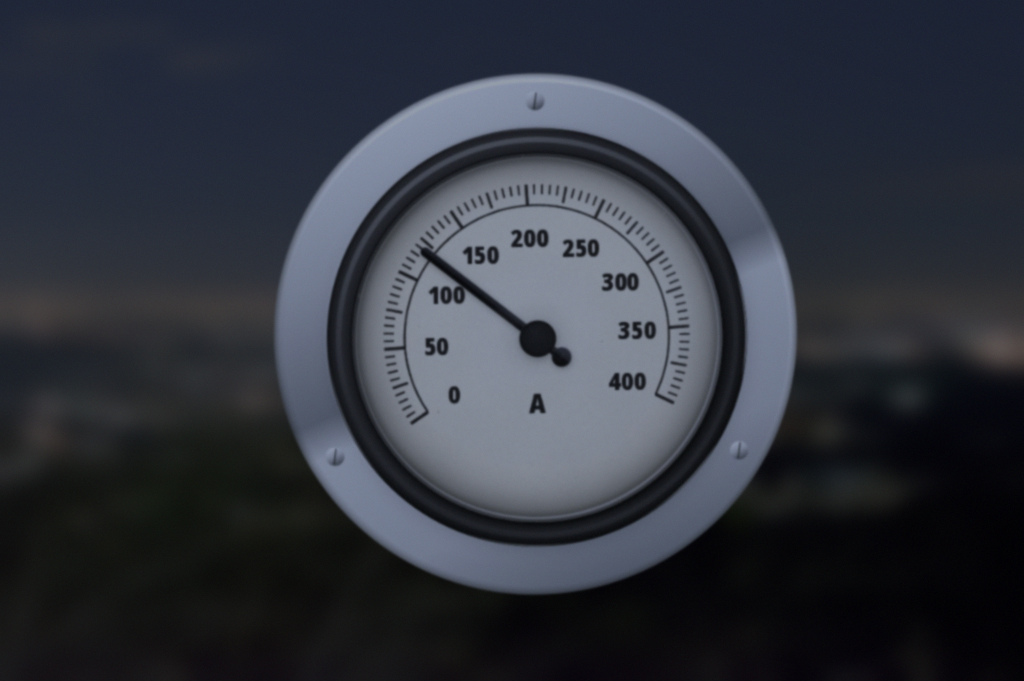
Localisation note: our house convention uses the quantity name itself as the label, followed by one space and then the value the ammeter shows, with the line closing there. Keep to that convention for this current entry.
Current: 120 A
